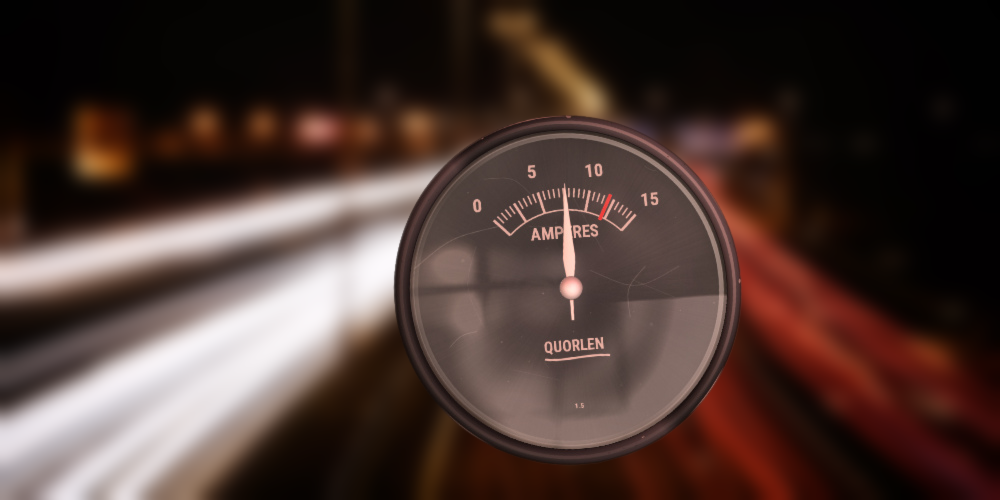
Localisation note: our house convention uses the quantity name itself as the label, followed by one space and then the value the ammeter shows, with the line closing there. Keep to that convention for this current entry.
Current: 7.5 A
